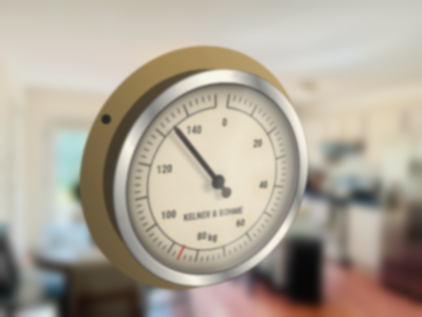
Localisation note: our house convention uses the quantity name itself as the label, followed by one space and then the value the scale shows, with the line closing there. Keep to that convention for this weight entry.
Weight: 134 kg
